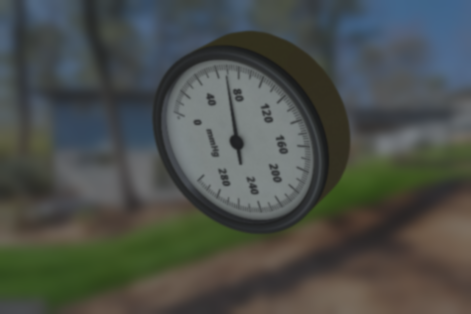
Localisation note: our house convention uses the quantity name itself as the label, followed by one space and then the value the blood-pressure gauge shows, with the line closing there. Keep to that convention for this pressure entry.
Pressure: 70 mmHg
